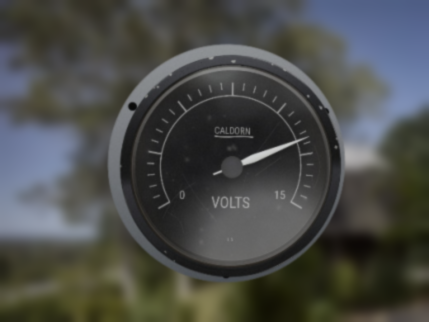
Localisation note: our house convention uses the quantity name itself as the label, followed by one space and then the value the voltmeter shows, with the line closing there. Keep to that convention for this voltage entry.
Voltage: 11.75 V
